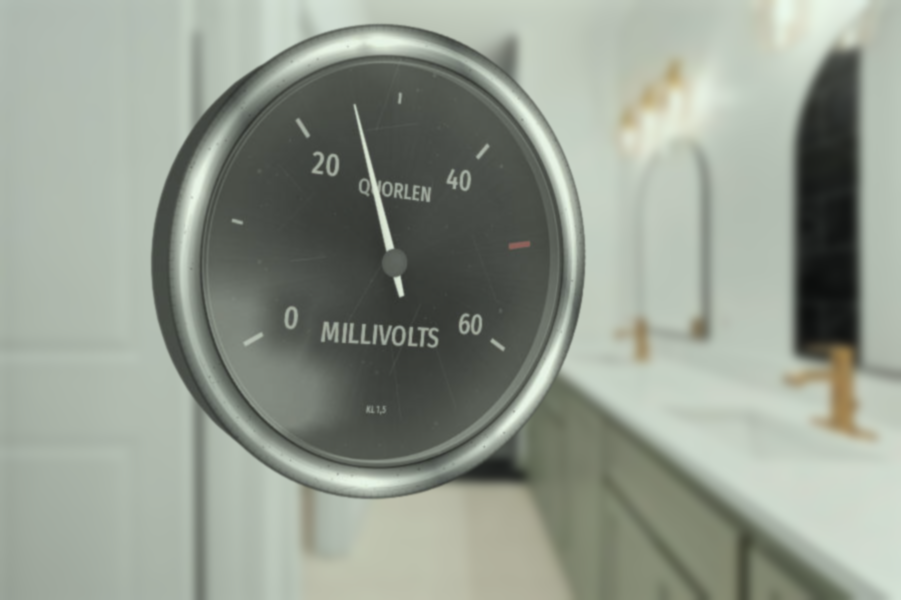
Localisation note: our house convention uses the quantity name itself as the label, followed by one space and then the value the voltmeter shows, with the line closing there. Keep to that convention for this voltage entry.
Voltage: 25 mV
